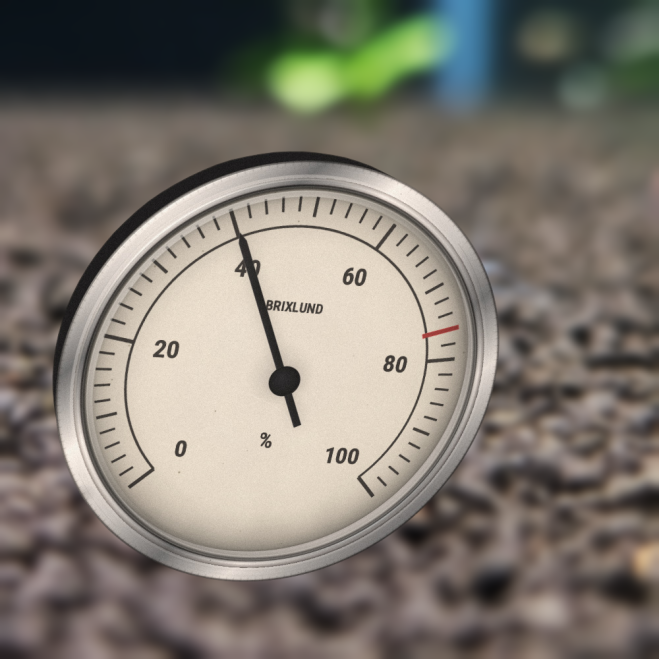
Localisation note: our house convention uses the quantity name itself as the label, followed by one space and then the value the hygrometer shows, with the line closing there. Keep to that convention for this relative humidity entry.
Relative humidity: 40 %
